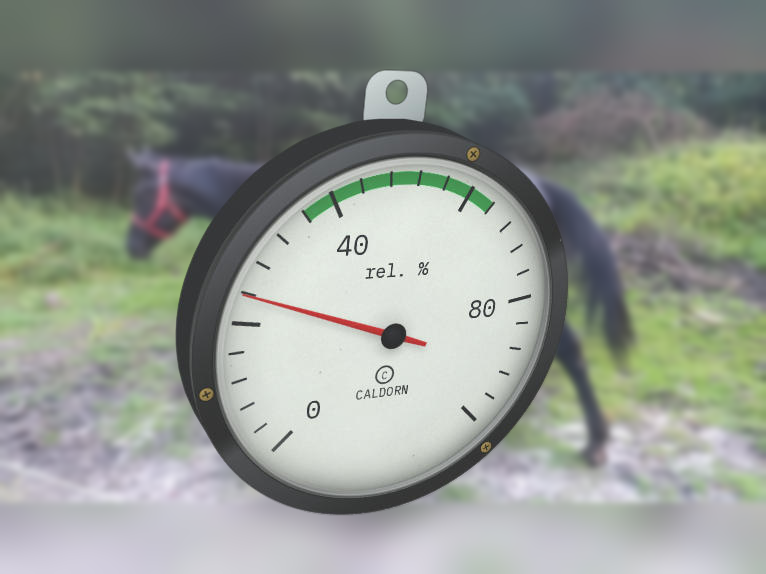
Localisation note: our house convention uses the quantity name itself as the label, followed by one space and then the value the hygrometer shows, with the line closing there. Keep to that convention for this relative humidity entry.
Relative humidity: 24 %
